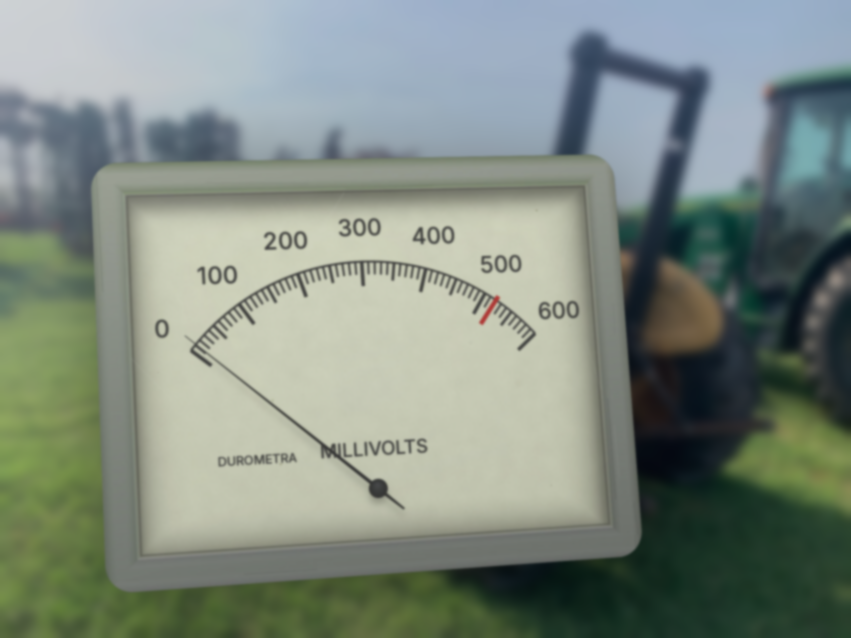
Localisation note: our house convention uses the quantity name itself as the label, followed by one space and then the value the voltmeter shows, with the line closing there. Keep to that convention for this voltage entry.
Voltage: 10 mV
